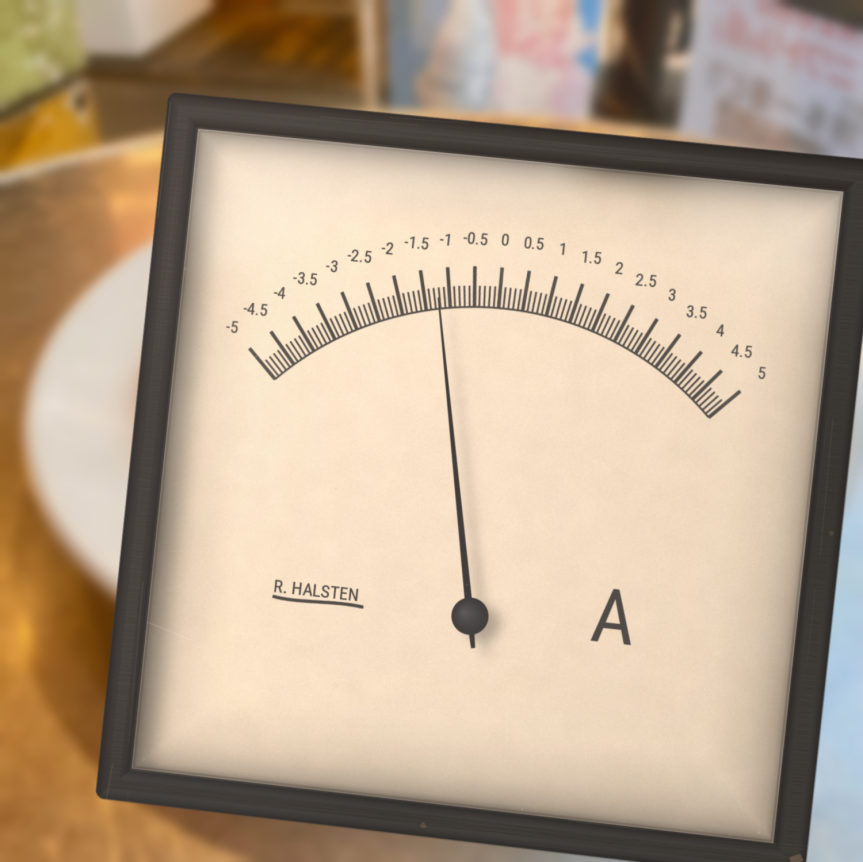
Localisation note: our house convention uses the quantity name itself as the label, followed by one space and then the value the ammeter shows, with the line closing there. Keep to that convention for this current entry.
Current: -1.2 A
